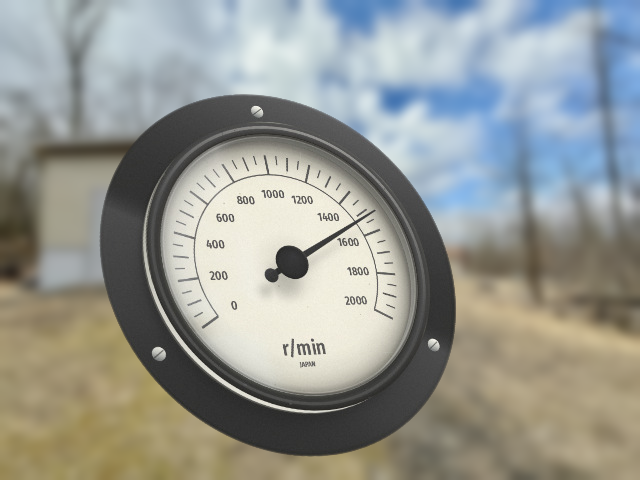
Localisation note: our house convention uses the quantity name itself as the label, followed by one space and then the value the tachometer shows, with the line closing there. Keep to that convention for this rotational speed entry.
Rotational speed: 1525 rpm
